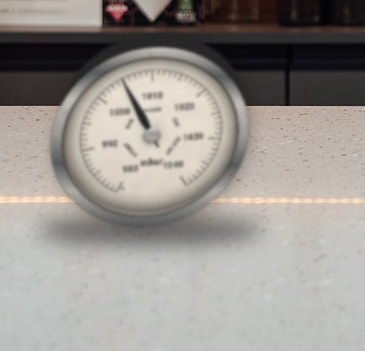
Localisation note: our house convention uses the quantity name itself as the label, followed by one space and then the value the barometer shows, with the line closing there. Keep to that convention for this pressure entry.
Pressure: 1005 mbar
